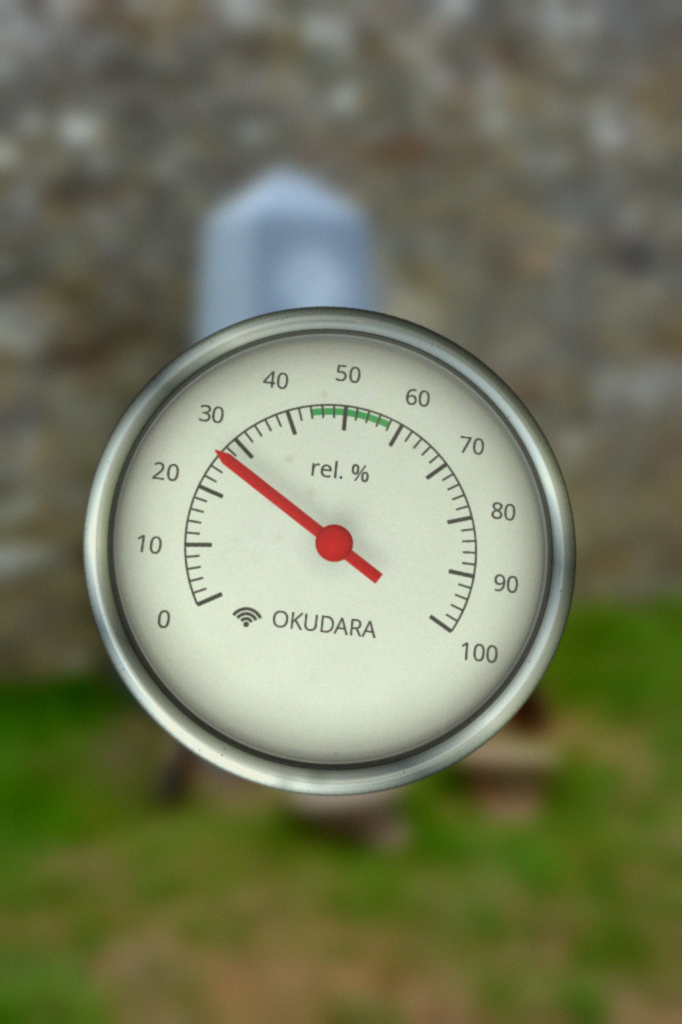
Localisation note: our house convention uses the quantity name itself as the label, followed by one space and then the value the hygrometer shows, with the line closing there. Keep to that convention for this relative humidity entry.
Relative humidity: 26 %
